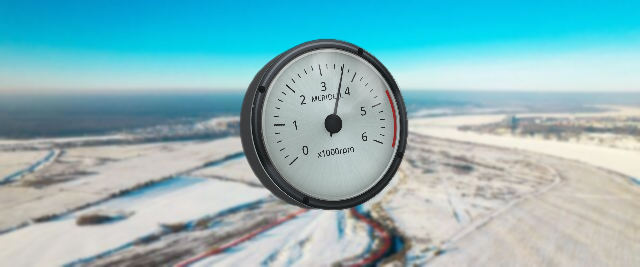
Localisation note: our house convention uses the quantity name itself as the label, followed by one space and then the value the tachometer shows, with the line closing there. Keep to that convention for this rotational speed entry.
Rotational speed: 3600 rpm
